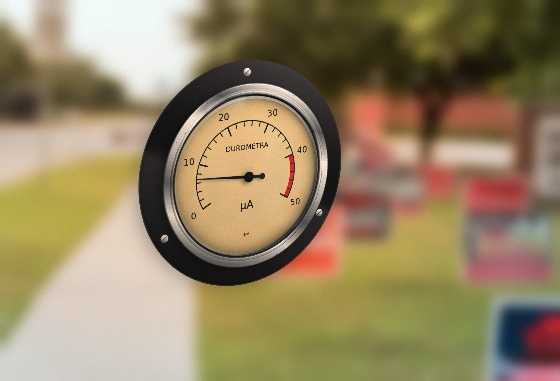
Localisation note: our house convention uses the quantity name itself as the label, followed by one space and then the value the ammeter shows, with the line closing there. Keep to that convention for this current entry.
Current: 7 µA
